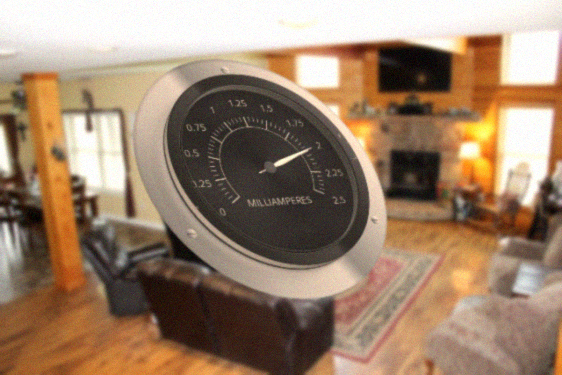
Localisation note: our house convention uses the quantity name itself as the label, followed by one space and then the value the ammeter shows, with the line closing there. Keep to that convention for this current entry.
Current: 2 mA
